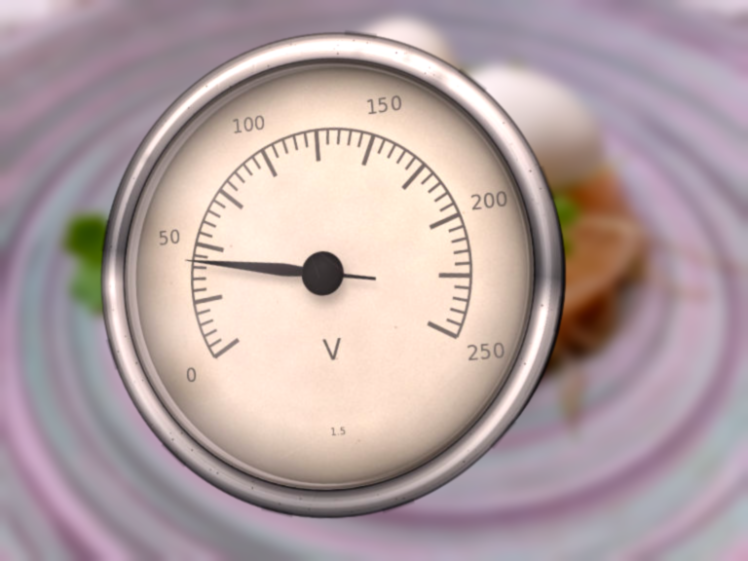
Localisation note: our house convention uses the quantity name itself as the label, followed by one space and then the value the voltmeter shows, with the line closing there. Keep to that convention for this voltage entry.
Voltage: 42.5 V
